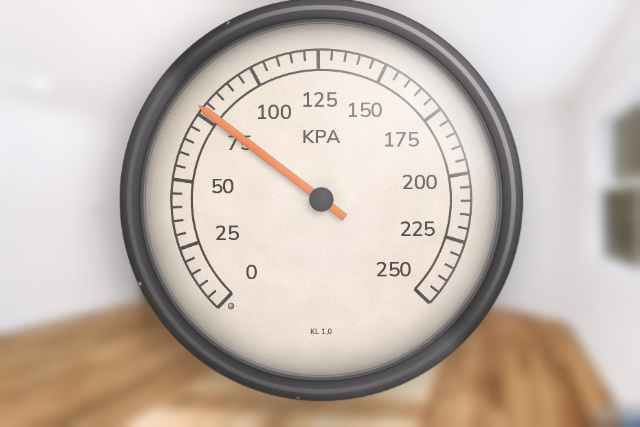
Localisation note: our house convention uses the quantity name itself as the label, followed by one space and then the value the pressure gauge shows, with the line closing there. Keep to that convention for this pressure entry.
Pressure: 77.5 kPa
